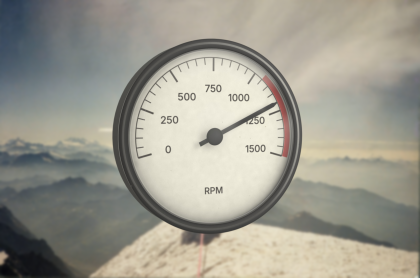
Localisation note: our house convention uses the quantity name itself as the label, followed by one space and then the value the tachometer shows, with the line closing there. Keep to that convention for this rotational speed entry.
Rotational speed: 1200 rpm
